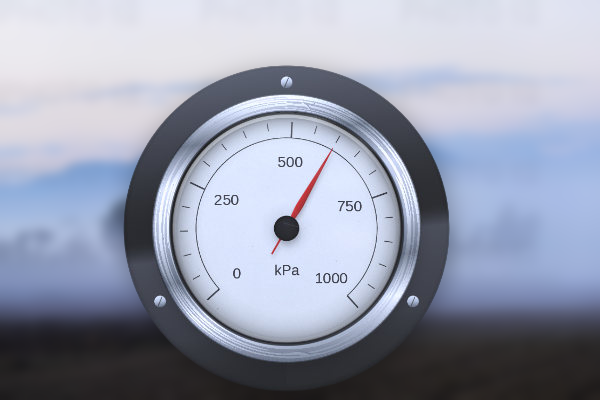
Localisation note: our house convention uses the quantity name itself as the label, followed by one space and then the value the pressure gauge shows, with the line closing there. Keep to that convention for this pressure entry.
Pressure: 600 kPa
